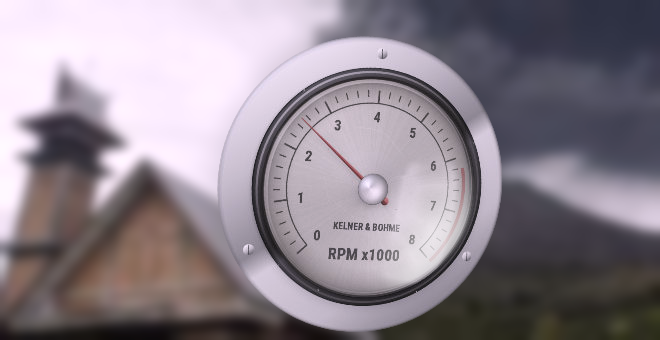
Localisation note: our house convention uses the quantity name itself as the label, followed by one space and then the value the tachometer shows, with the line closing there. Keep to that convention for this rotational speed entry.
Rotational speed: 2500 rpm
